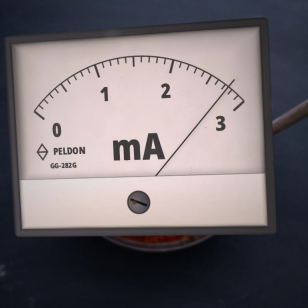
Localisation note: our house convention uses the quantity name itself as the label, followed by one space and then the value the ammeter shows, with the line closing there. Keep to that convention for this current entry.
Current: 2.75 mA
